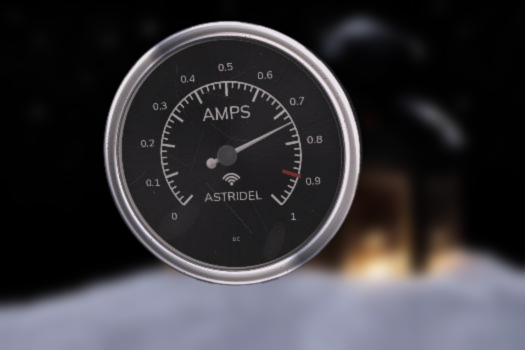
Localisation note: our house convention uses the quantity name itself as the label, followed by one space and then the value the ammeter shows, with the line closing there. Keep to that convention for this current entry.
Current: 0.74 A
